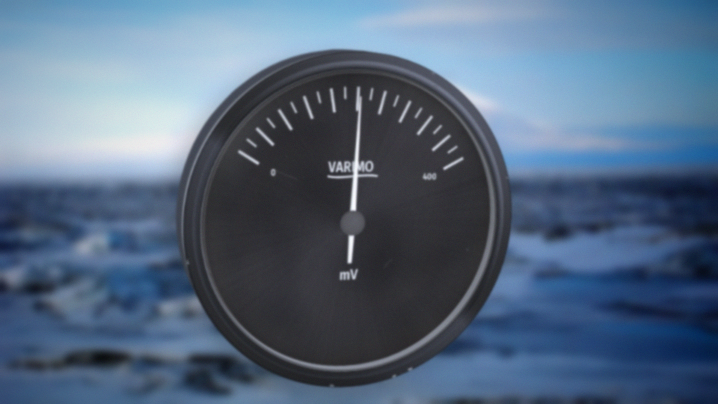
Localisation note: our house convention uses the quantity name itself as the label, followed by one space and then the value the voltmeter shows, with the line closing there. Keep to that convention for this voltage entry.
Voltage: 200 mV
